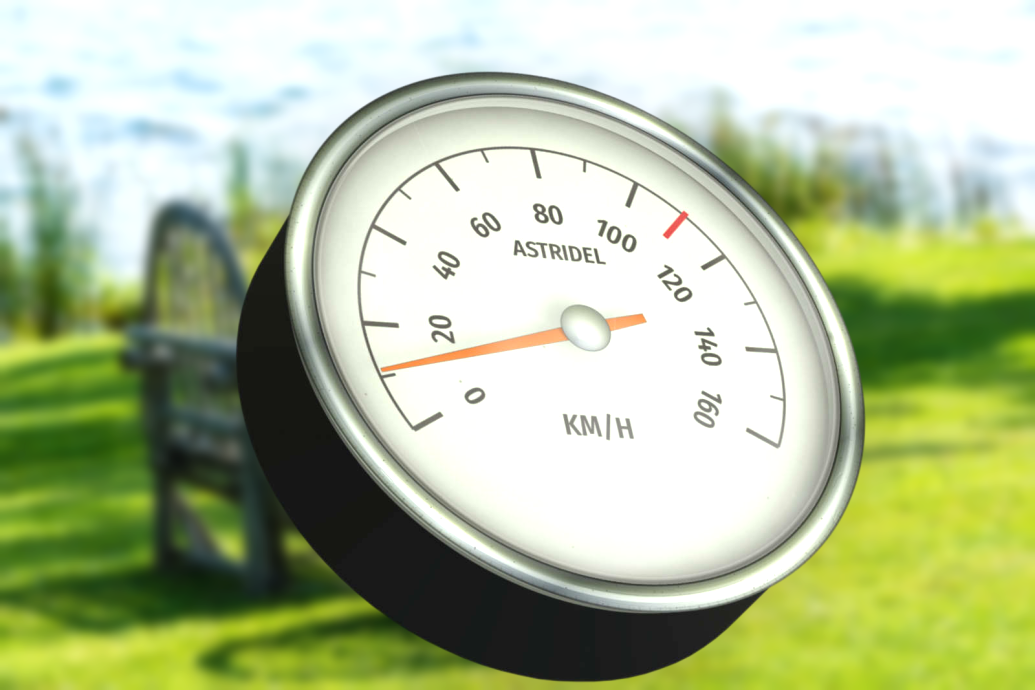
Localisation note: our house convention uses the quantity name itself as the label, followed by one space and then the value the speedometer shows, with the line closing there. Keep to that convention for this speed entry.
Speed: 10 km/h
